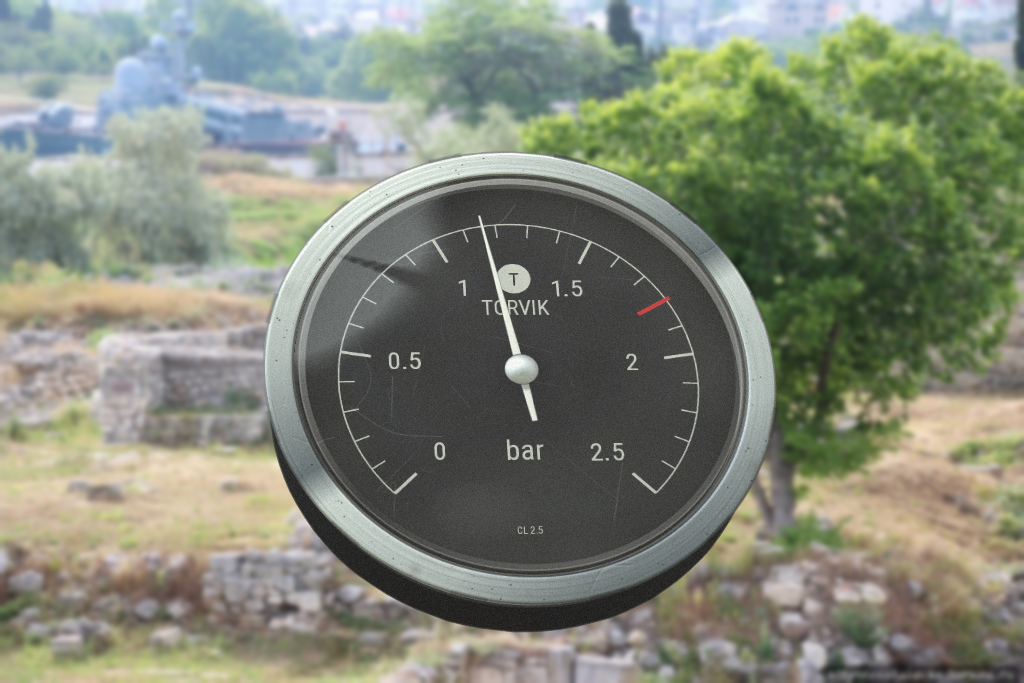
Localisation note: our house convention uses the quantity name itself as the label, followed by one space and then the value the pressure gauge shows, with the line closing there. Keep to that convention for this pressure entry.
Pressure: 1.15 bar
